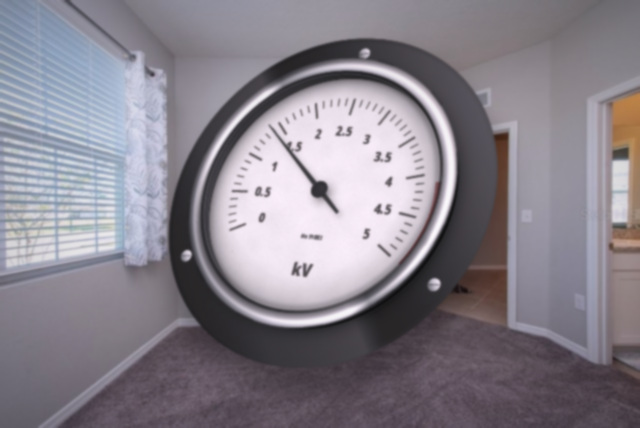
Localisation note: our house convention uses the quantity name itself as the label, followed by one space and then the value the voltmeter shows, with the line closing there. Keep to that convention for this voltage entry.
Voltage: 1.4 kV
